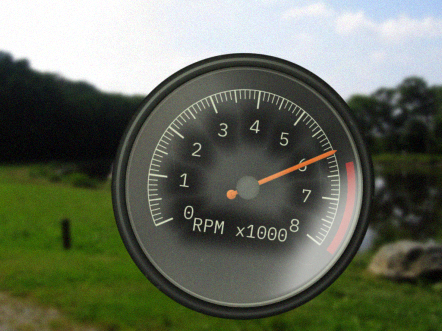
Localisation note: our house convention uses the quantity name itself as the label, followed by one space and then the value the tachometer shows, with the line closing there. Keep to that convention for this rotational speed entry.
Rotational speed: 6000 rpm
